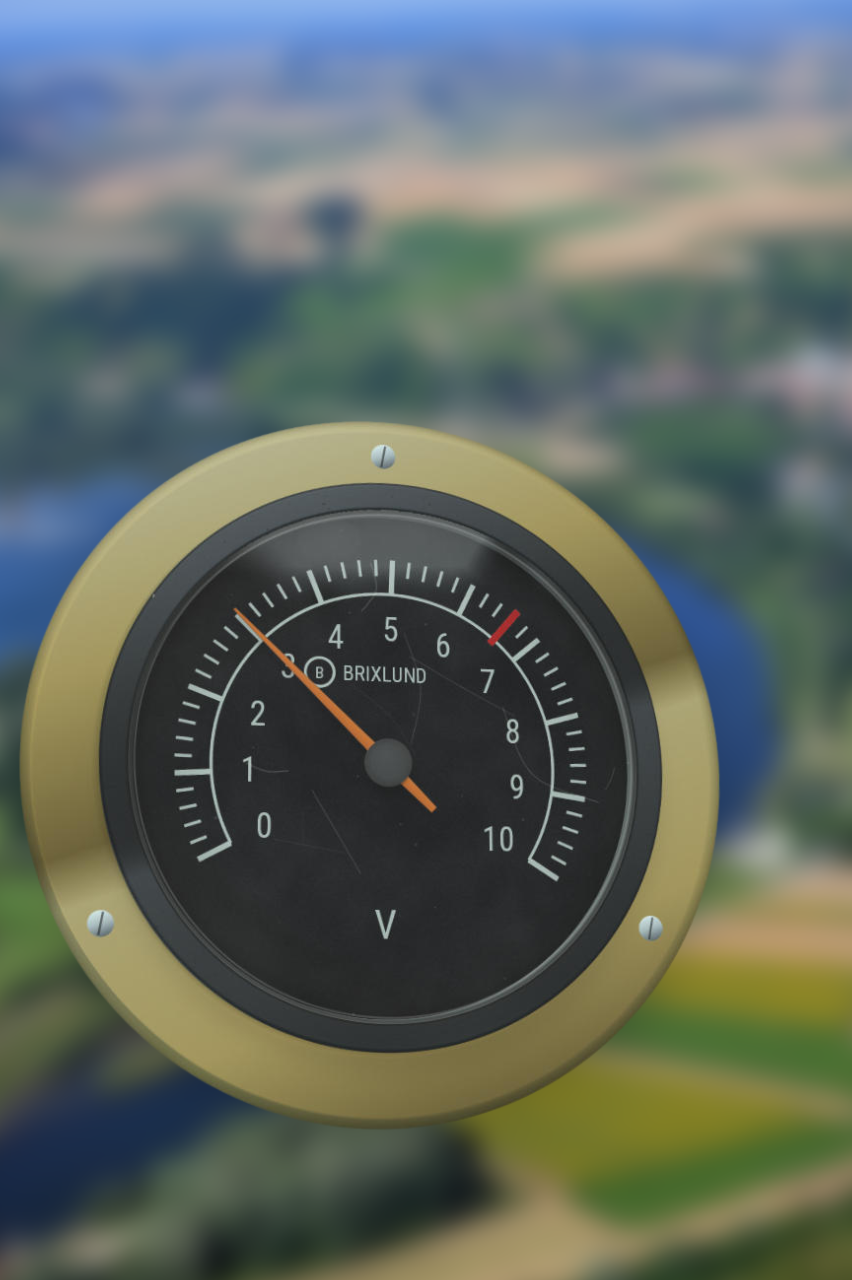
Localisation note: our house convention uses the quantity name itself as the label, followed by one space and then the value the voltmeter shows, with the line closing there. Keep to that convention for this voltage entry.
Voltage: 3 V
